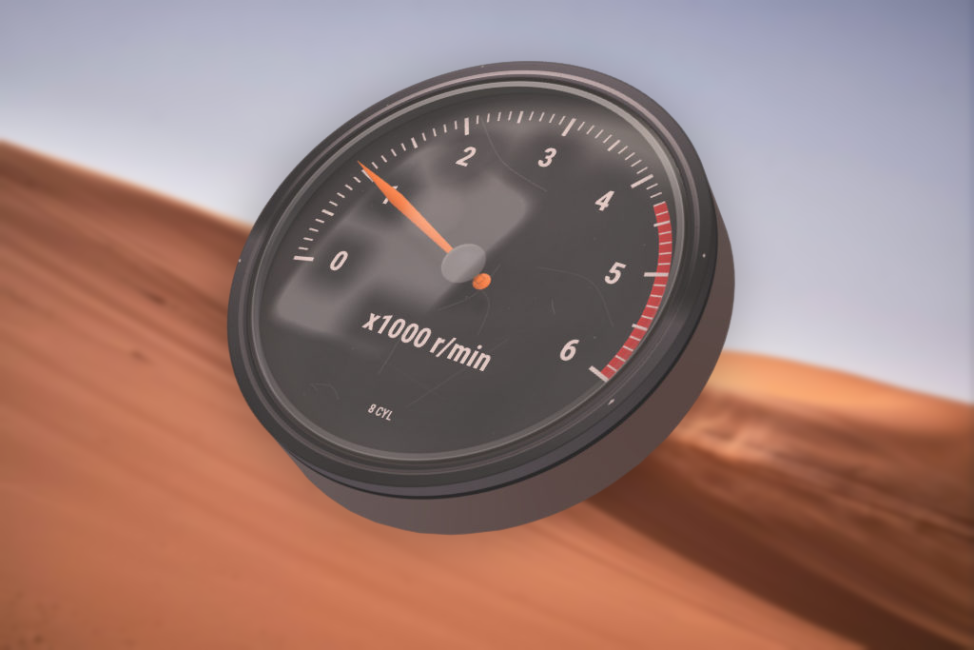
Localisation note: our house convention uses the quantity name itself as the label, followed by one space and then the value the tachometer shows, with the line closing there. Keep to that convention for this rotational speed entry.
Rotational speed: 1000 rpm
